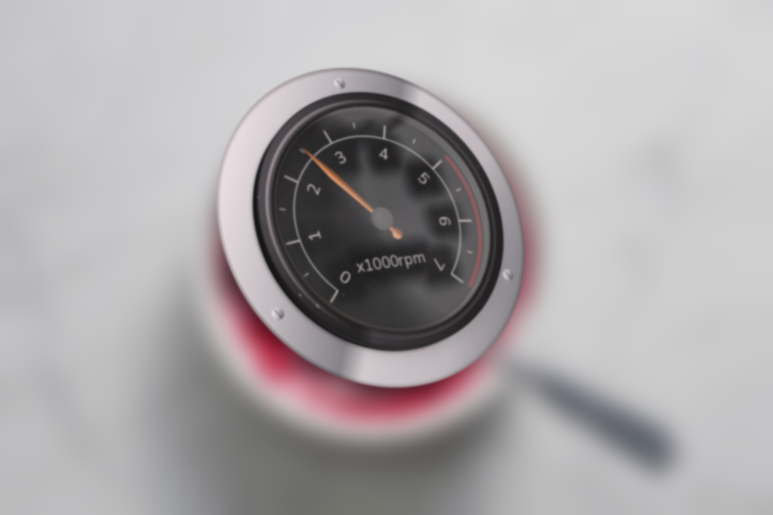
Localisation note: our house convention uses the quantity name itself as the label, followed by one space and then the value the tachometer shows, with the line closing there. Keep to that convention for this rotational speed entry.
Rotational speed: 2500 rpm
